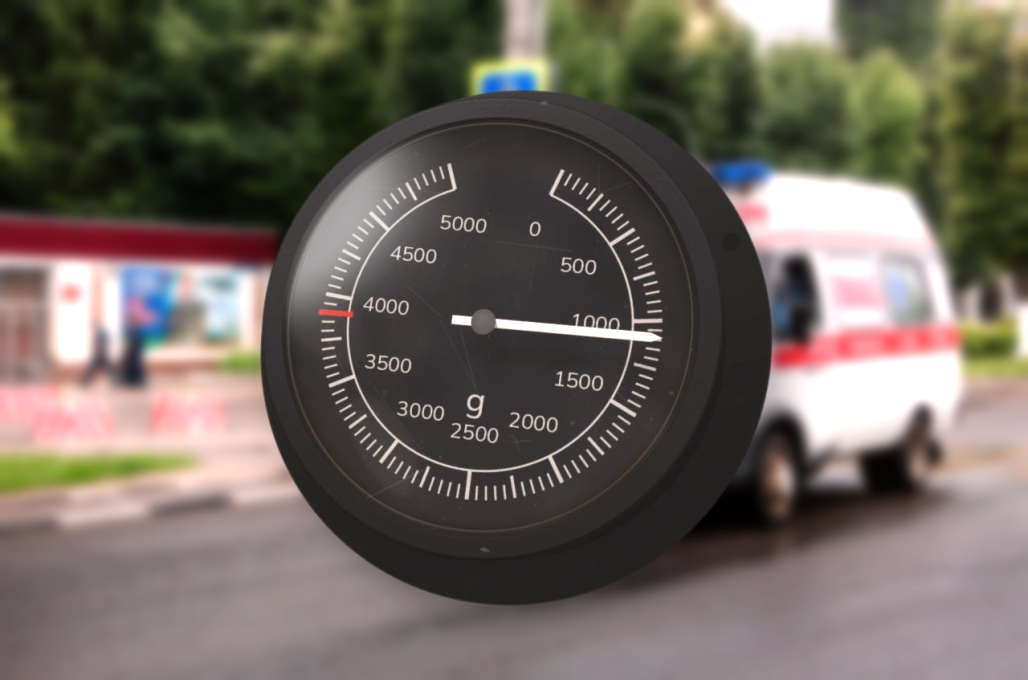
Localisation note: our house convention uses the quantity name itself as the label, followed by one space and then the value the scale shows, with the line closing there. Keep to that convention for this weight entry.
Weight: 1100 g
